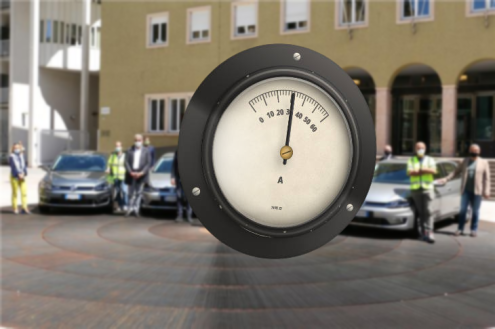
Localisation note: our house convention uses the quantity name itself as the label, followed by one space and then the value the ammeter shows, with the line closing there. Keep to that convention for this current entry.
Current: 30 A
